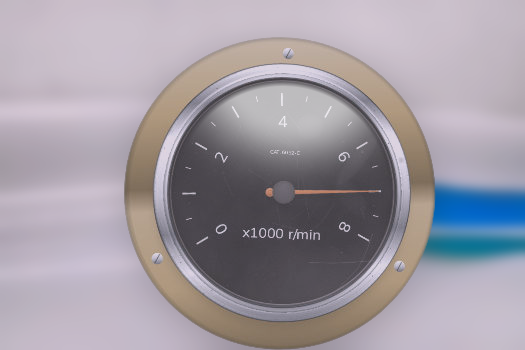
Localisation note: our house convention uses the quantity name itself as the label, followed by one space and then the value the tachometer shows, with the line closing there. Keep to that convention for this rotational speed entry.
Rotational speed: 7000 rpm
